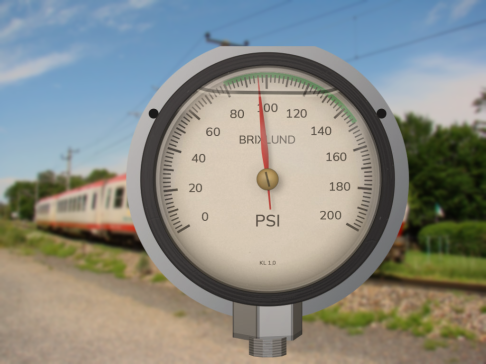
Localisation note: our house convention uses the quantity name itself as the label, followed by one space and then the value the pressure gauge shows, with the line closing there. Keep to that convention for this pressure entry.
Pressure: 96 psi
